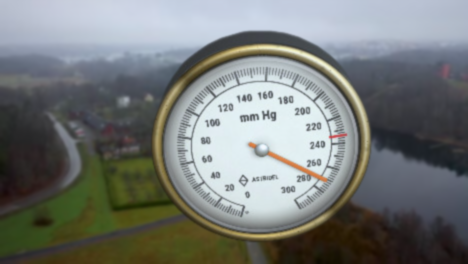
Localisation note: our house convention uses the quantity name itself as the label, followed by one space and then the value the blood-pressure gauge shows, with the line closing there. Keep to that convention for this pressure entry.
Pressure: 270 mmHg
